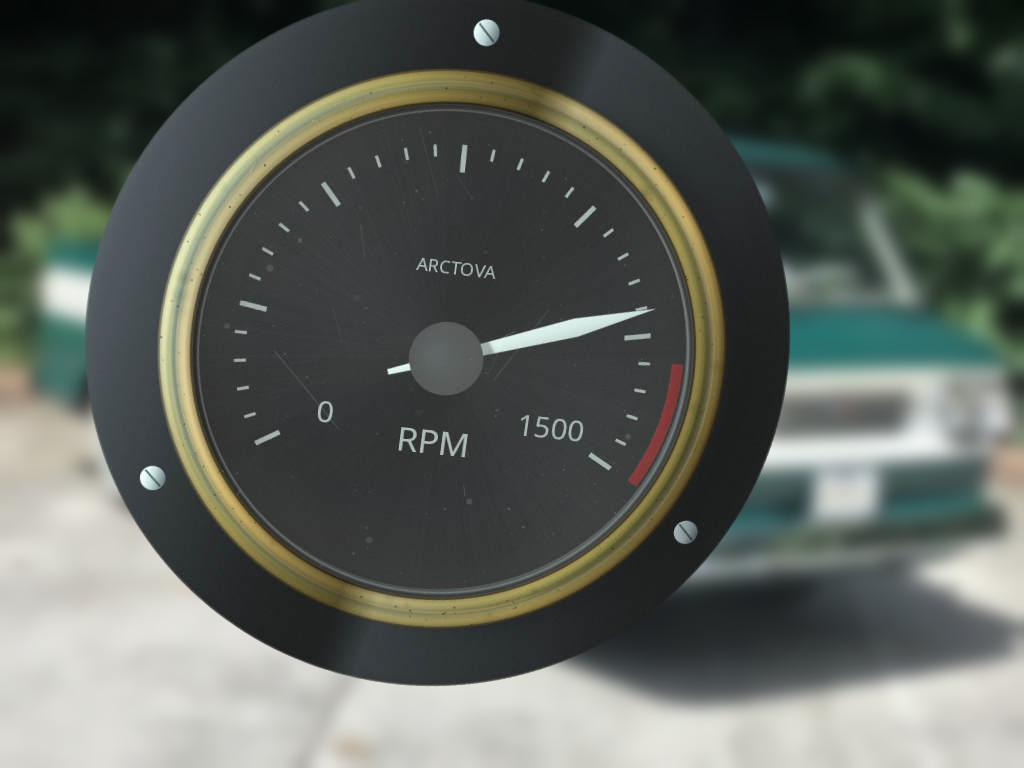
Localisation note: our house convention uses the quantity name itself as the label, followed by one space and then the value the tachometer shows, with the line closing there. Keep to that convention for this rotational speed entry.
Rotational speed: 1200 rpm
